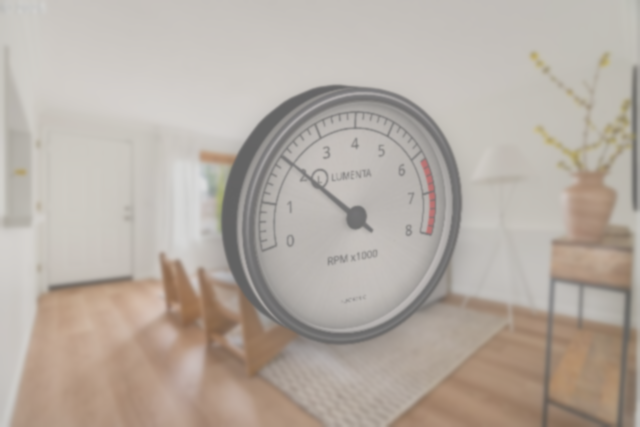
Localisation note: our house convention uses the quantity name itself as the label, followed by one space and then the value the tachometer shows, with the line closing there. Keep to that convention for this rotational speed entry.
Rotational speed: 2000 rpm
